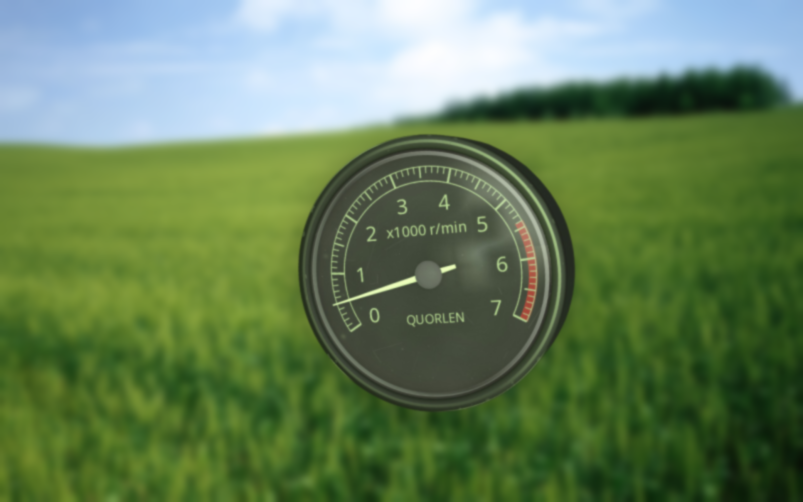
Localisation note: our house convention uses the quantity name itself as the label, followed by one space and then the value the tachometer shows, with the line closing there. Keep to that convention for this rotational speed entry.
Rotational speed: 500 rpm
